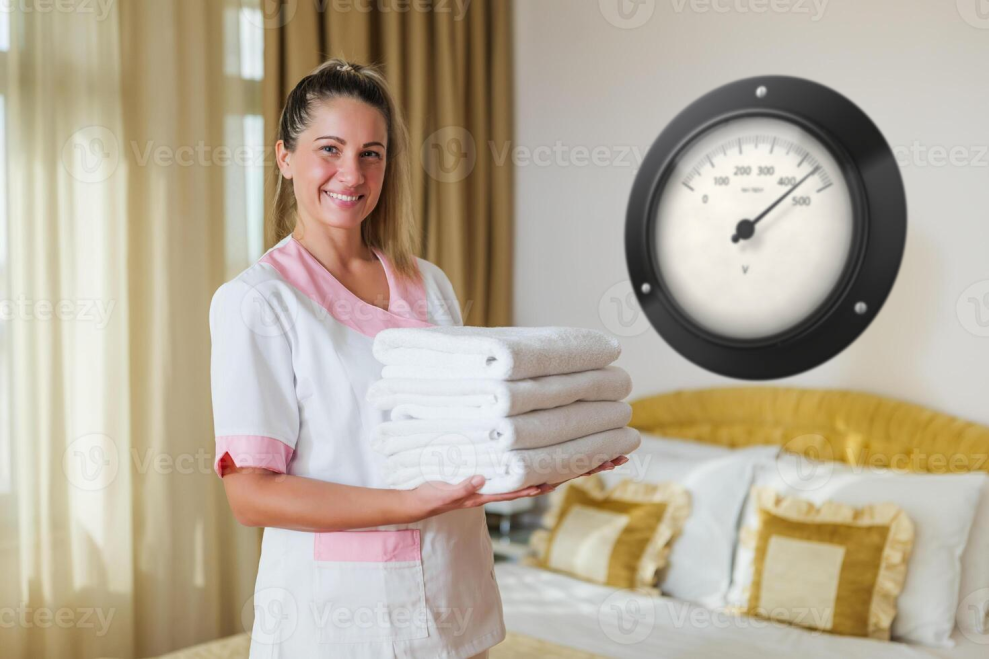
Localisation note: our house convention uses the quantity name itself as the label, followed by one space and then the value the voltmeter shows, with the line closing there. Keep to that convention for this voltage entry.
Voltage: 450 V
